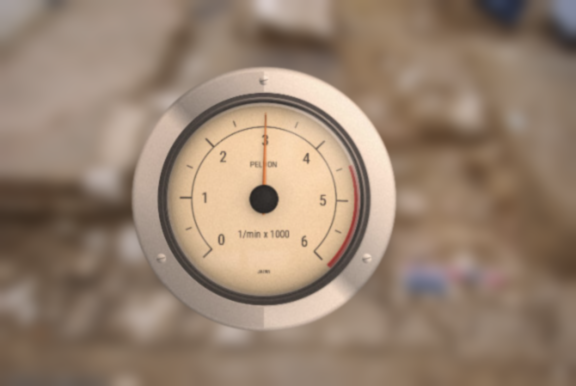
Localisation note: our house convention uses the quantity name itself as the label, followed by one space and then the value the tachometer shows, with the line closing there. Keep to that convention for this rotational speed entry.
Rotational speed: 3000 rpm
